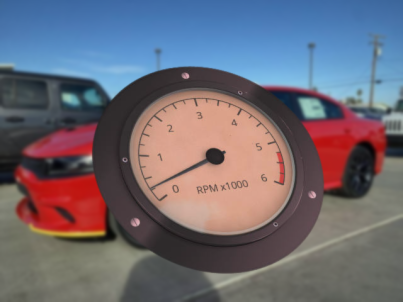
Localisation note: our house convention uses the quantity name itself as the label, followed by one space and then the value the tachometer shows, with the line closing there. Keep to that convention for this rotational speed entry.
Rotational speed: 250 rpm
